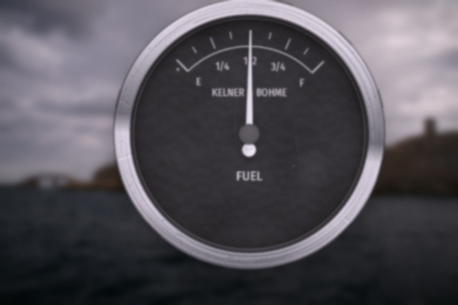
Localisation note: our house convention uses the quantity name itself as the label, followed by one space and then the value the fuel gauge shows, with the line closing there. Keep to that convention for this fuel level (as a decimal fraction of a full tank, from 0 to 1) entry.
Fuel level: 0.5
